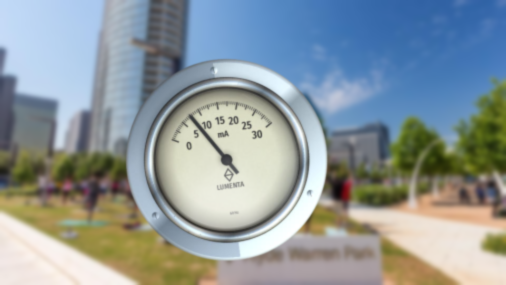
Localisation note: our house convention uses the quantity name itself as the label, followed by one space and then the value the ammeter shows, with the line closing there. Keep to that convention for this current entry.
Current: 7.5 mA
